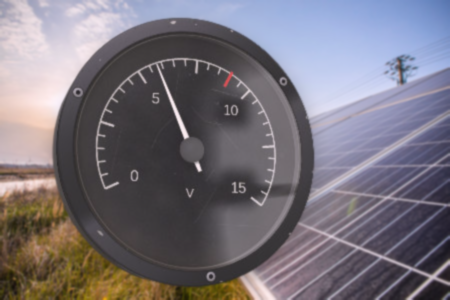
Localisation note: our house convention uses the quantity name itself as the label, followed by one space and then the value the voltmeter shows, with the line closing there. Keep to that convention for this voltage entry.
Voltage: 5.75 V
